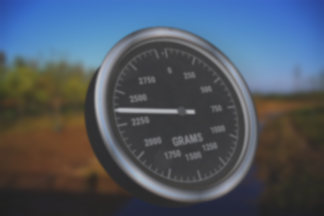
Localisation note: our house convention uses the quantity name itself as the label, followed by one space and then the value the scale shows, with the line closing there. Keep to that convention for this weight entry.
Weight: 2350 g
